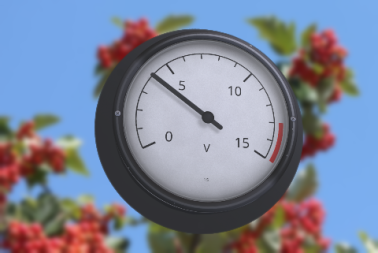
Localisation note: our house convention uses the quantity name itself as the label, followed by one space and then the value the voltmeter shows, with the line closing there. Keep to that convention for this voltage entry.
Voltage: 4 V
